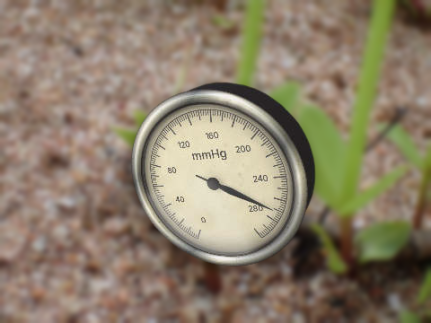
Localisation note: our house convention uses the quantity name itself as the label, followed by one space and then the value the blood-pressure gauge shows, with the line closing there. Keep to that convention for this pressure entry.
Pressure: 270 mmHg
